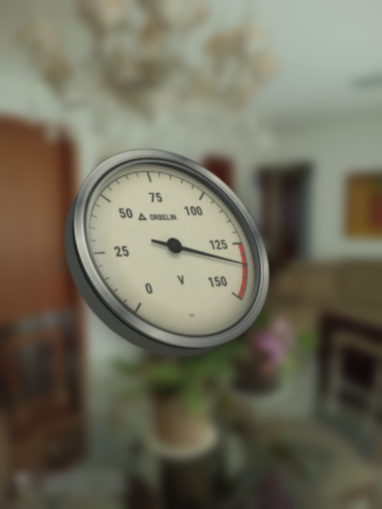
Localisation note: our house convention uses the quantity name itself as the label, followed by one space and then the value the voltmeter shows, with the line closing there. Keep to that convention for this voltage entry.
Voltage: 135 V
